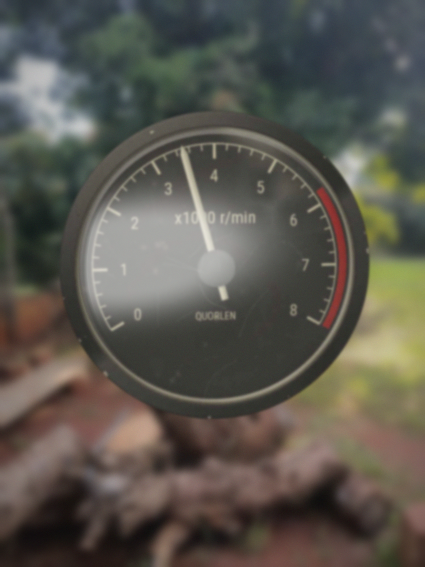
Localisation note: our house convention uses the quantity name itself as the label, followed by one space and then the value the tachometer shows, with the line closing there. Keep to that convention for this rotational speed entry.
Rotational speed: 3500 rpm
